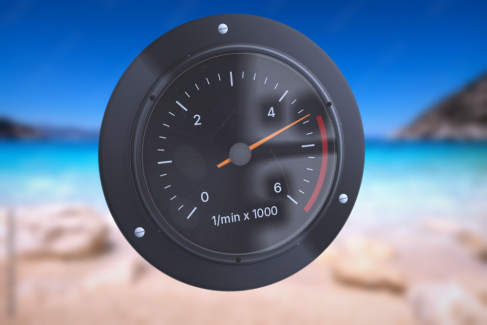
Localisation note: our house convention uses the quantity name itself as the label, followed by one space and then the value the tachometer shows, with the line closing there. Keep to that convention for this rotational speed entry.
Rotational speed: 4500 rpm
